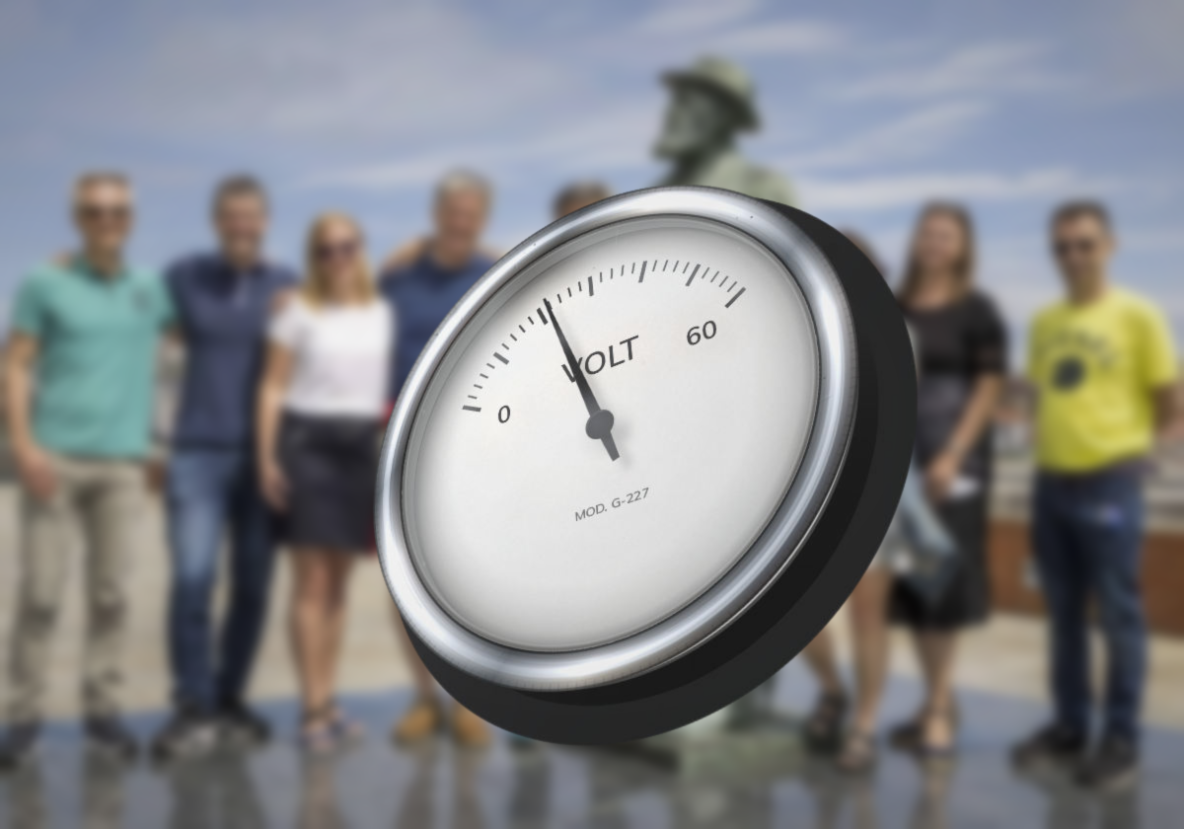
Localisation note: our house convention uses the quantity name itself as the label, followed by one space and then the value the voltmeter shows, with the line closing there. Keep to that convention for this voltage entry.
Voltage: 22 V
